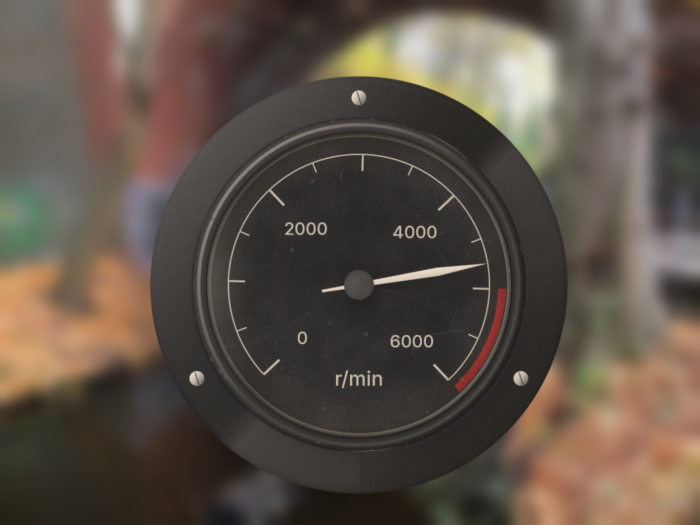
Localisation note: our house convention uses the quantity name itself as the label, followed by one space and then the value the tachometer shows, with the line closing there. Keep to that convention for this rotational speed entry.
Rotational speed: 4750 rpm
